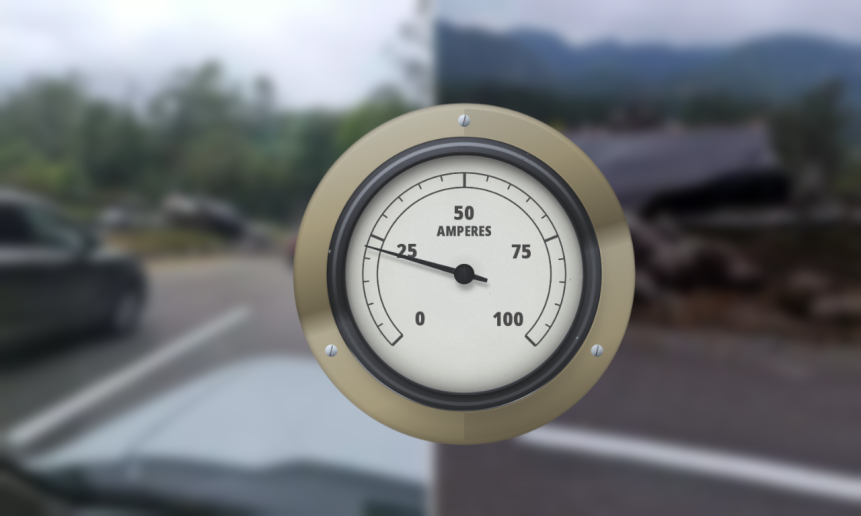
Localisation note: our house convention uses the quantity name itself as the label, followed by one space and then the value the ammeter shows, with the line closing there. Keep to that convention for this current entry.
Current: 22.5 A
